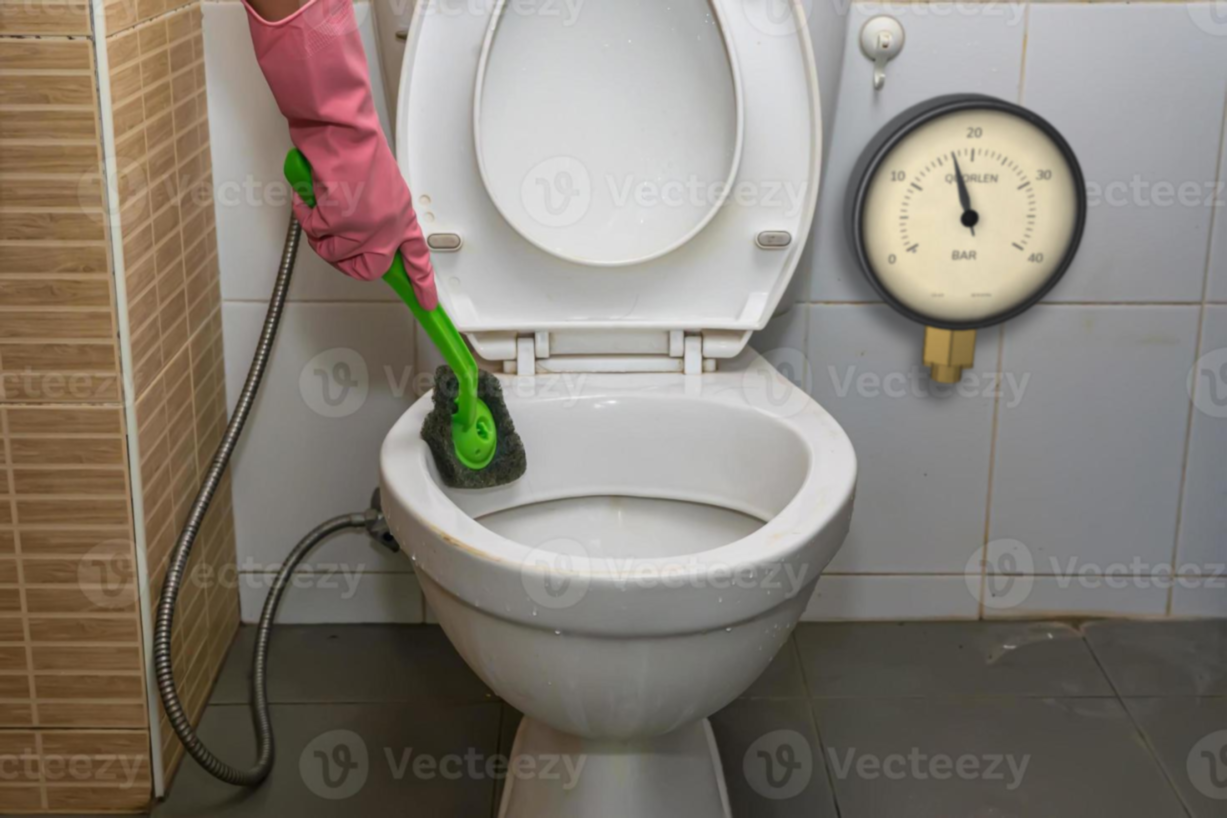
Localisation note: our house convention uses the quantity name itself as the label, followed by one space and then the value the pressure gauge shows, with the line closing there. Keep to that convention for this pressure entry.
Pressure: 17 bar
